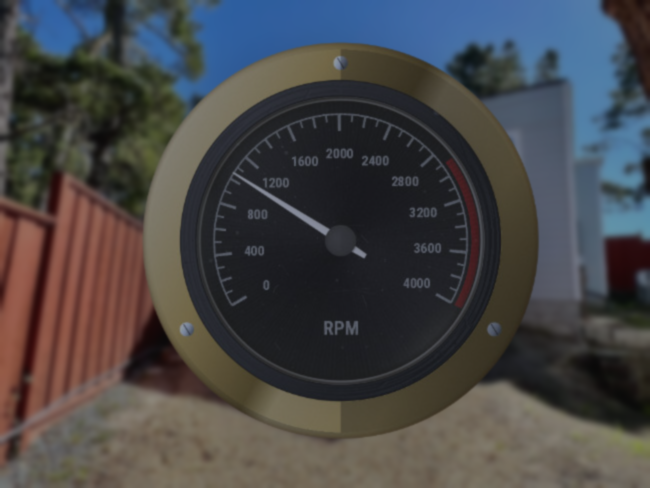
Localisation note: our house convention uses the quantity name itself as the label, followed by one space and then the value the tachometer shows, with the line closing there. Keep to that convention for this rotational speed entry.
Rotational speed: 1050 rpm
